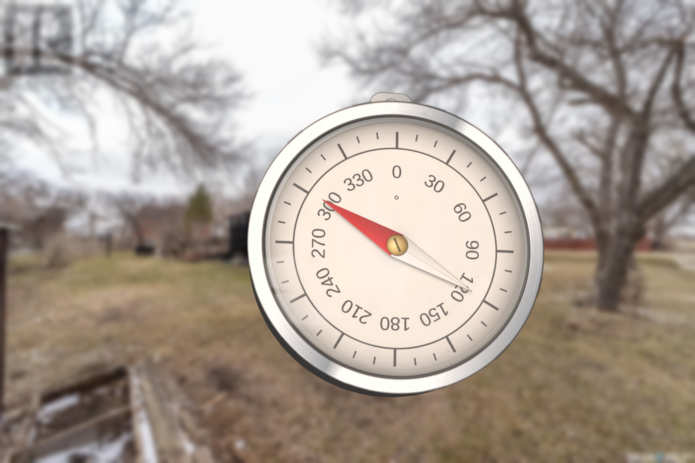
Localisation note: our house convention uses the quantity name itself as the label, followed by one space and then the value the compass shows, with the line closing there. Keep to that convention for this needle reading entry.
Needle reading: 300 °
